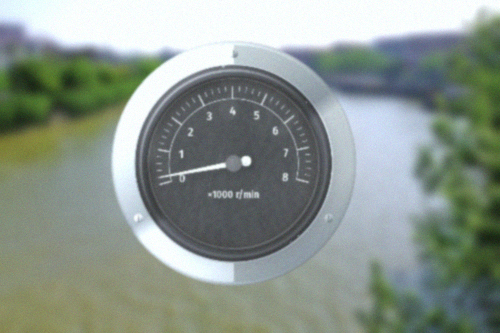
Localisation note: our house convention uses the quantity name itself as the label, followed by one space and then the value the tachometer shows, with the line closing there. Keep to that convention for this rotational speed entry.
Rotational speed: 200 rpm
